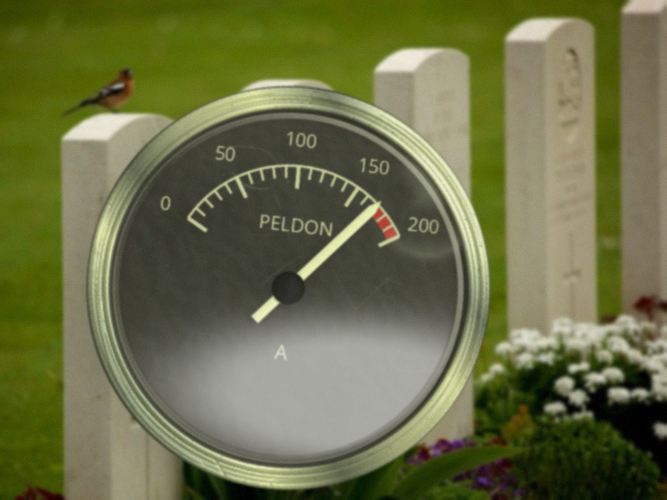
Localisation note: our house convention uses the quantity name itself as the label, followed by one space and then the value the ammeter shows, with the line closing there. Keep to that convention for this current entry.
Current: 170 A
